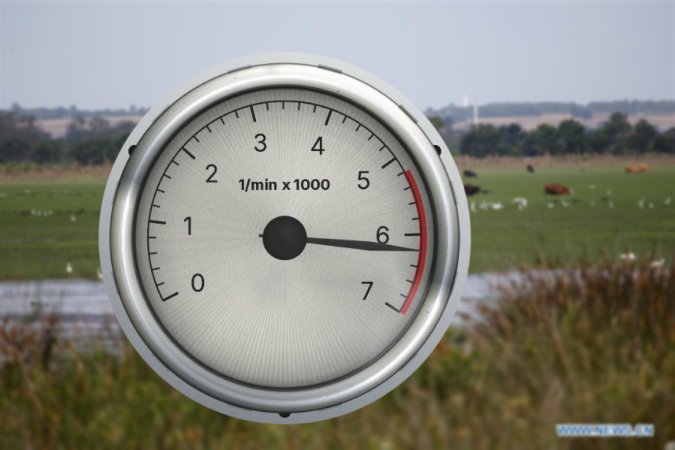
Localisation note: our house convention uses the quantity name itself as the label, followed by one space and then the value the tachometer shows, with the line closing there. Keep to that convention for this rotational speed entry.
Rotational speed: 6200 rpm
